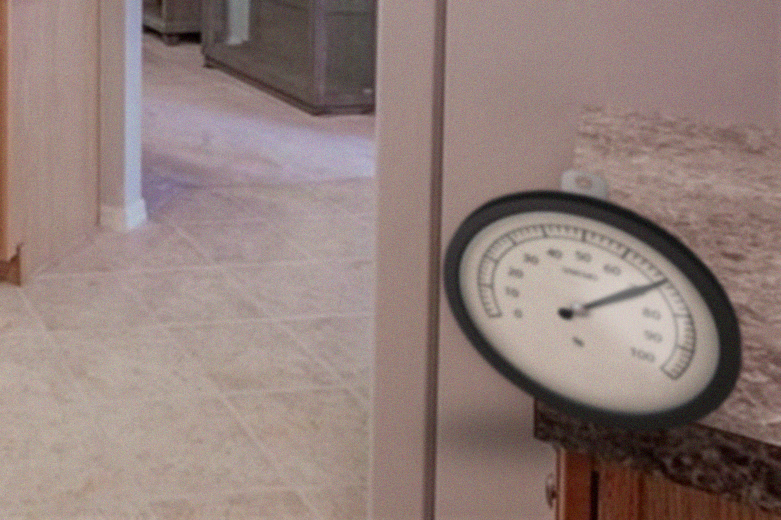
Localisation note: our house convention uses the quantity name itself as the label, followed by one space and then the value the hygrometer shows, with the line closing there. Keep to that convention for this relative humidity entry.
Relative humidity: 70 %
